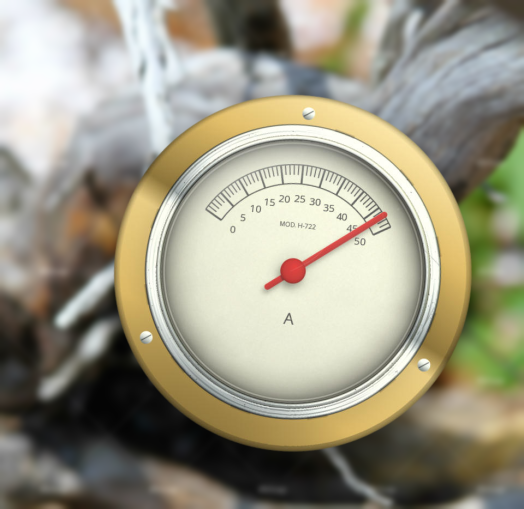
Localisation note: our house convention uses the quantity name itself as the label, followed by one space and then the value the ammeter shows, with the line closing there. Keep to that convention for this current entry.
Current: 47 A
